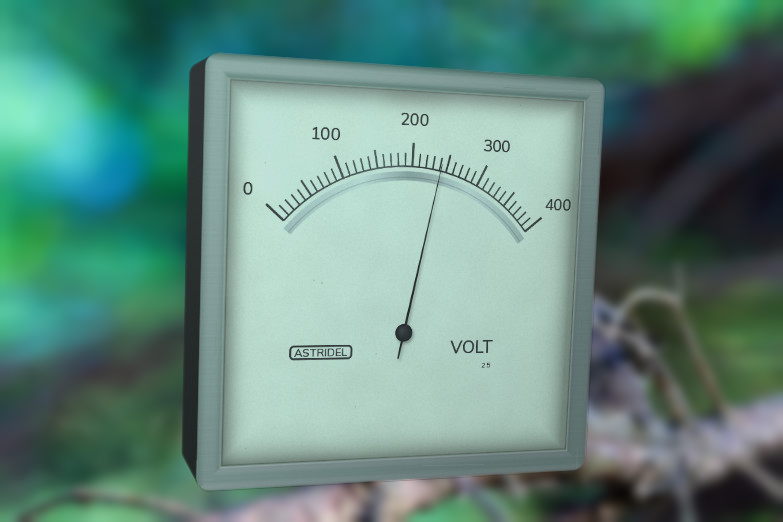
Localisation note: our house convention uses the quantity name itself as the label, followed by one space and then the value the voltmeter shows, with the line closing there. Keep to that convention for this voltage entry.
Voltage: 240 V
